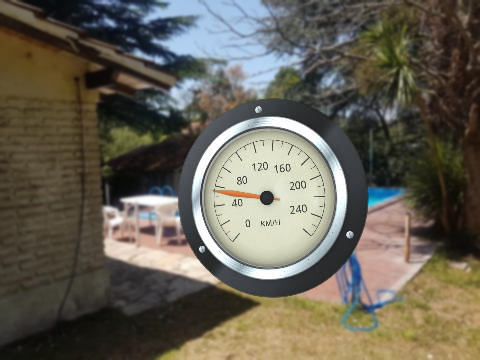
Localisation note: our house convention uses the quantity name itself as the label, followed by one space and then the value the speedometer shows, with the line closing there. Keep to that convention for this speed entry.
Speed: 55 km/h
